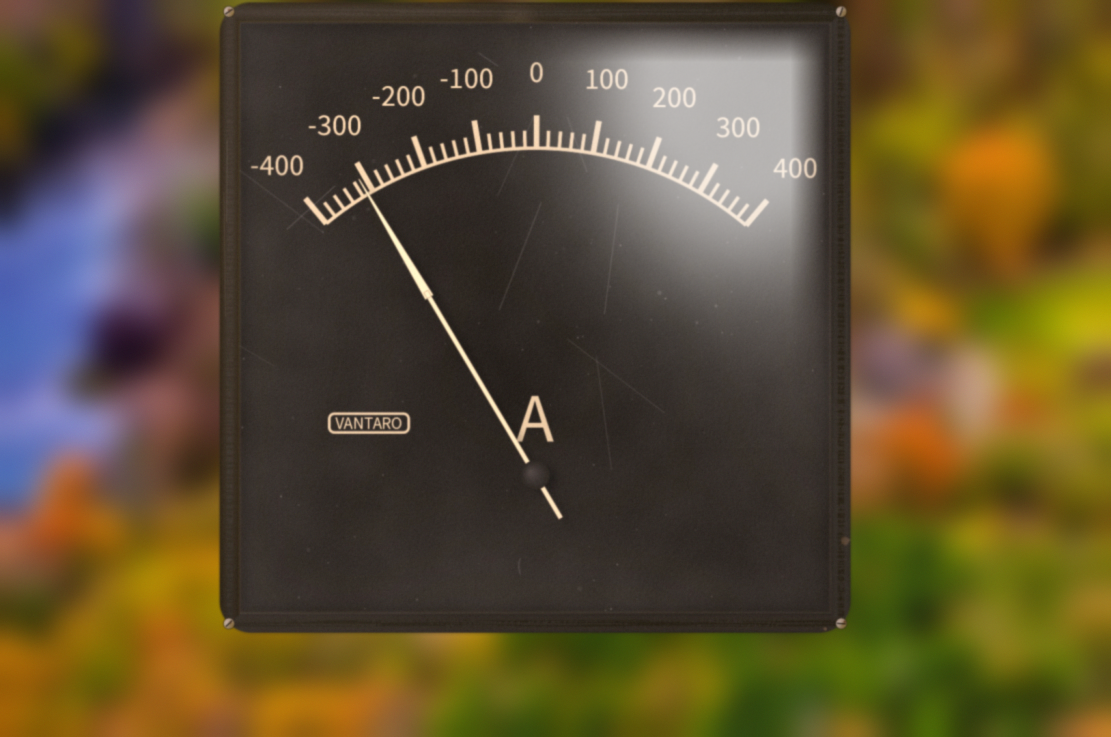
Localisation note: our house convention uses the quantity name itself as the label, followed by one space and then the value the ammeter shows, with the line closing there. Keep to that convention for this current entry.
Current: -310 A
